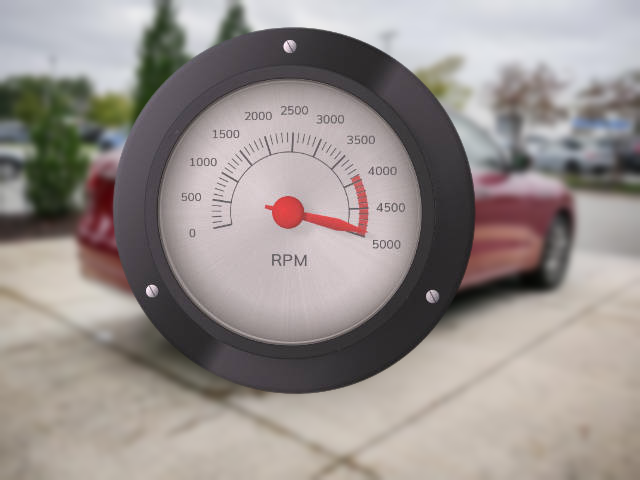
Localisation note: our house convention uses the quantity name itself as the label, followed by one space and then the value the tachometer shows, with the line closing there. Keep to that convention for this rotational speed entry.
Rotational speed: 4900 rpm
